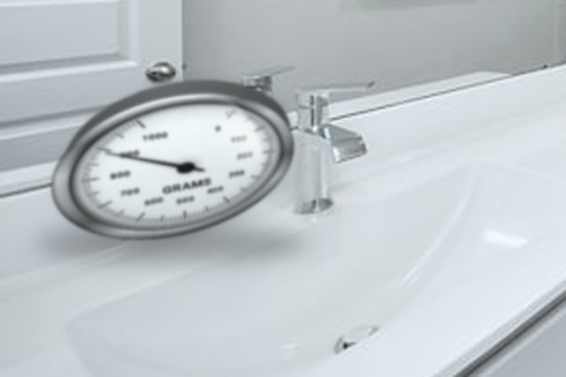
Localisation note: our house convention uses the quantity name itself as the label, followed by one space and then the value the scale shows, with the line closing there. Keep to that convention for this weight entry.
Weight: 900 g
